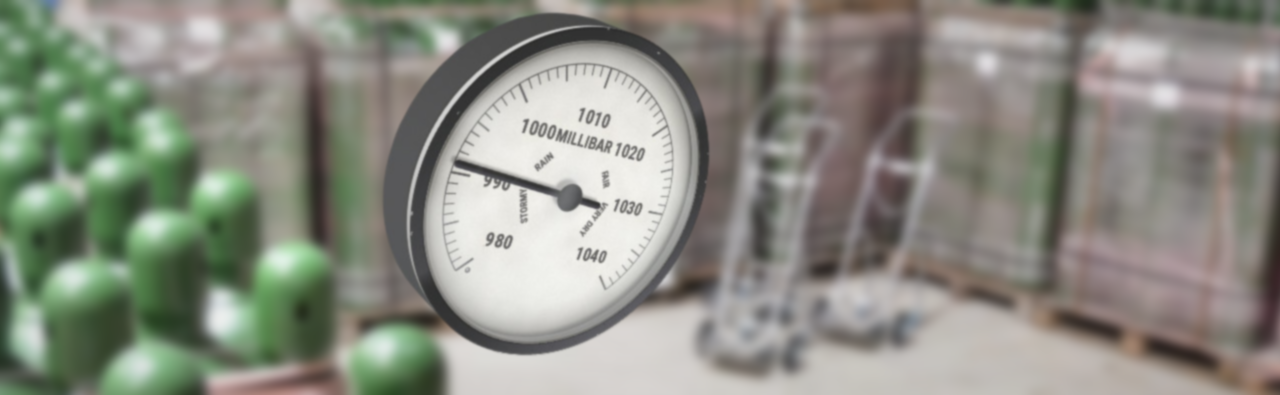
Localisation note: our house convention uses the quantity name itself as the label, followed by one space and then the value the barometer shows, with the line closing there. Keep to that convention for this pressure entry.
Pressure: 991 mbar
